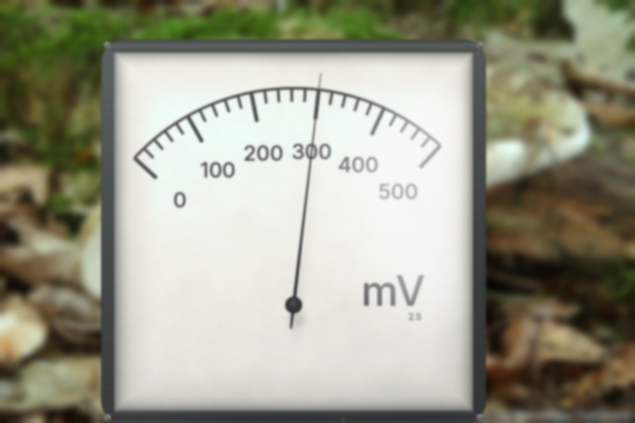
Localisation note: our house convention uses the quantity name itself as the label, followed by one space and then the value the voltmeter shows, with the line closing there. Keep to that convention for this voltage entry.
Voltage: 300 mV
